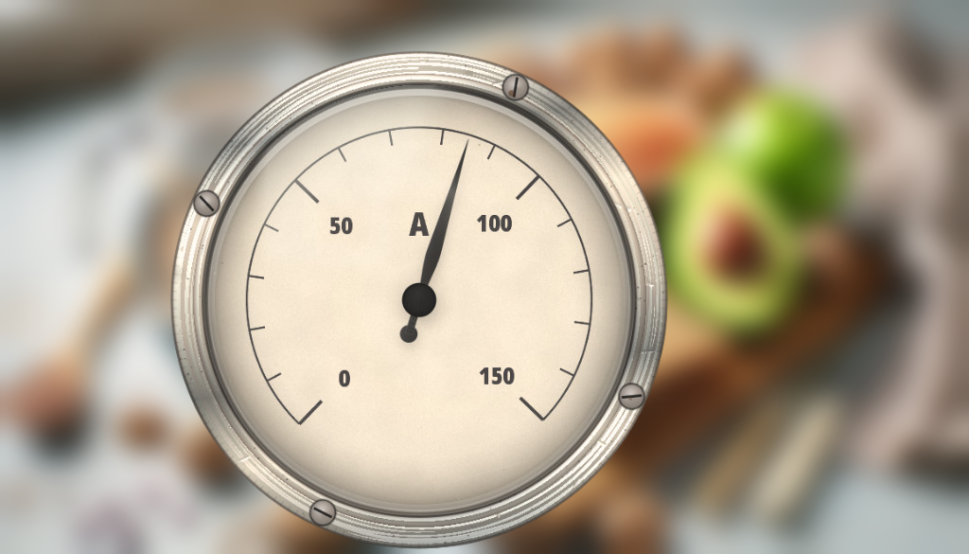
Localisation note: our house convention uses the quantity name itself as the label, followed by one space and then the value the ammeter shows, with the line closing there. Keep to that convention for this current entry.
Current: 85 A
